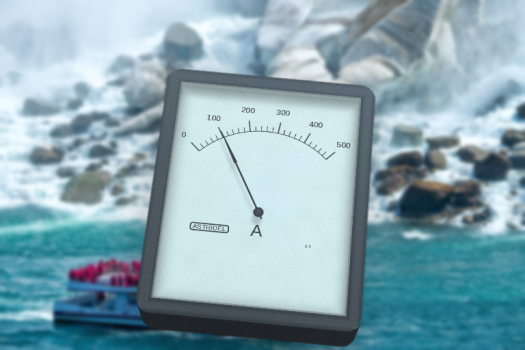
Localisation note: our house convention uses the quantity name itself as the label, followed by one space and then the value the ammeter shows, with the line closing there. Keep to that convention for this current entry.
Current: 100 A
